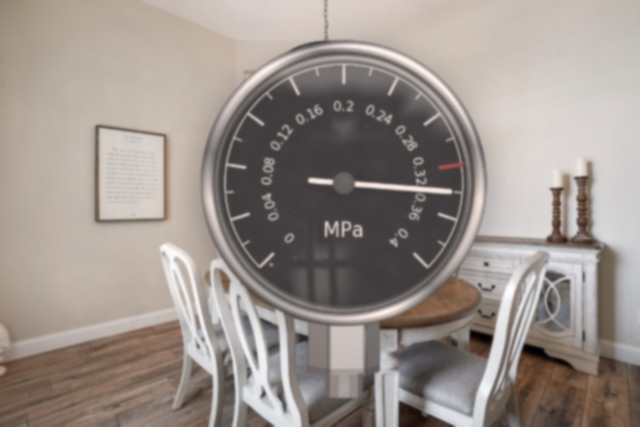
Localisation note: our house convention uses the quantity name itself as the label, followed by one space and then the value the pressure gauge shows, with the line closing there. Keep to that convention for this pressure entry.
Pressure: 0.34 MPa
